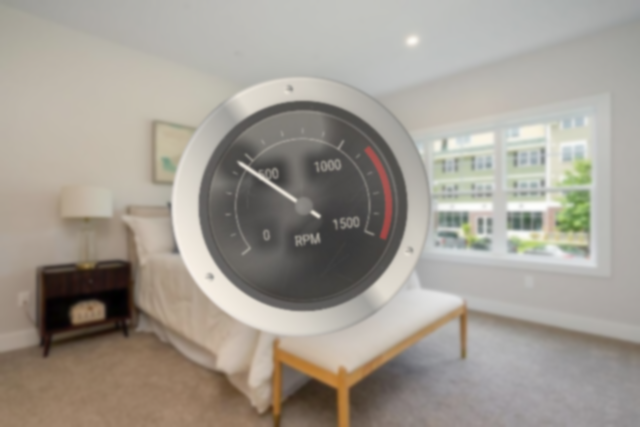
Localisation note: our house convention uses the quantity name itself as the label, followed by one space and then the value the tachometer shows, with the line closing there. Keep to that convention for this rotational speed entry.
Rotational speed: 450 rpm
